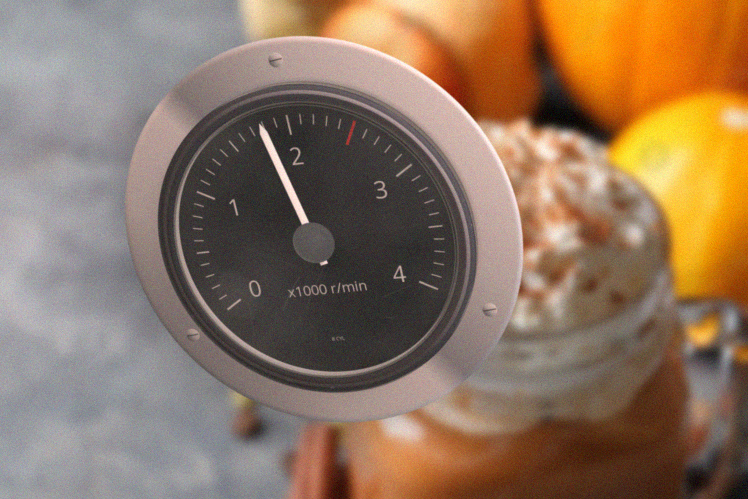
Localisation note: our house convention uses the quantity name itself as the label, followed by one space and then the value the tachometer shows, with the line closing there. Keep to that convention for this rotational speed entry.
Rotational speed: 1800 rpm
